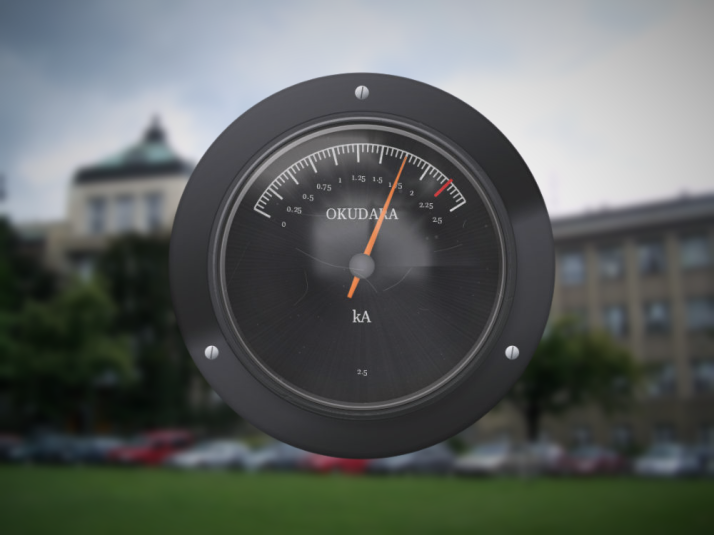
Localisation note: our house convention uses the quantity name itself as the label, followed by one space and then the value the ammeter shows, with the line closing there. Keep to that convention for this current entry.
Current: 1.75 kA
